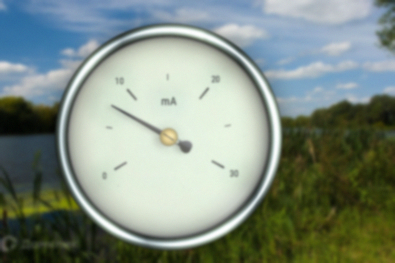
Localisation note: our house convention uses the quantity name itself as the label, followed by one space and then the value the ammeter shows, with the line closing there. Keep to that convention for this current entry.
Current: 7.5 mA
